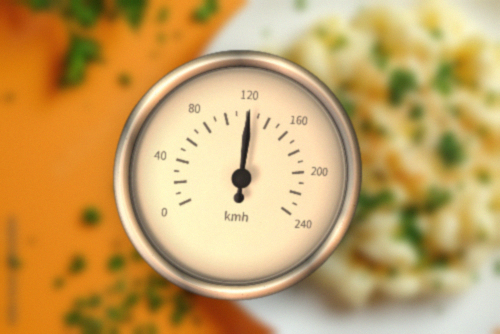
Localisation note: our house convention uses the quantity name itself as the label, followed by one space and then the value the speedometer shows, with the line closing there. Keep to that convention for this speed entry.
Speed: 120 km/h
